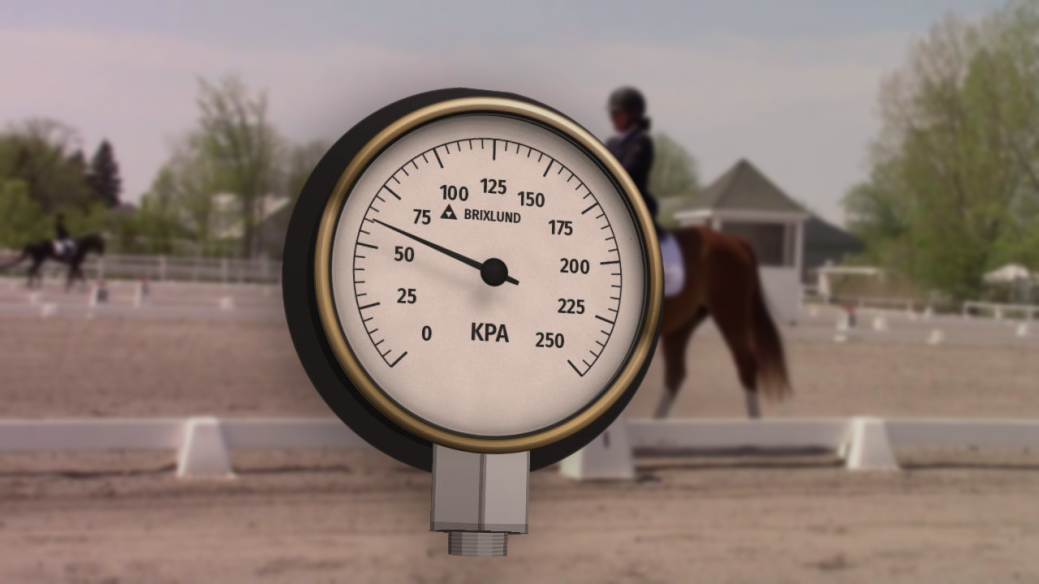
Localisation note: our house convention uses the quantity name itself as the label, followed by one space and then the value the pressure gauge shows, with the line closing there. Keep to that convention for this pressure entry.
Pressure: 60 kPa
